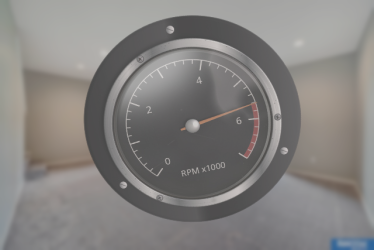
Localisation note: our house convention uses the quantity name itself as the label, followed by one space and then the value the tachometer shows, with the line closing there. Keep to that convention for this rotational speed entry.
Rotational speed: 5600 rpm
